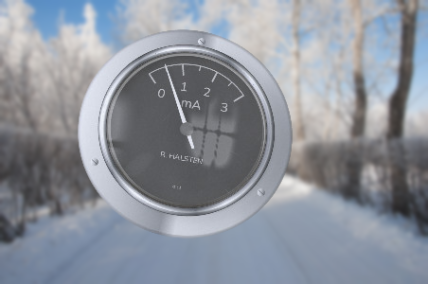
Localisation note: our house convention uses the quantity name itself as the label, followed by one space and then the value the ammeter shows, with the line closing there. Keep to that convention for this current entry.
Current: 0.5 mA
